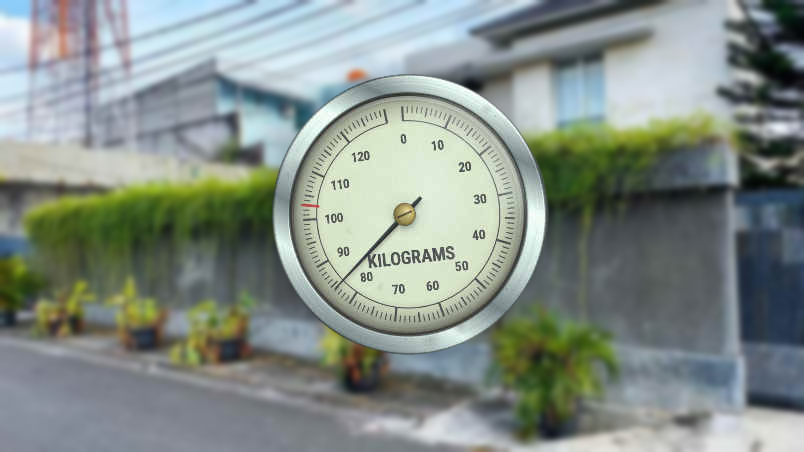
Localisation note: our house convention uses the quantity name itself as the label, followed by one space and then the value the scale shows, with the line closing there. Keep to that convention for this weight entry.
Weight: 84 kg
